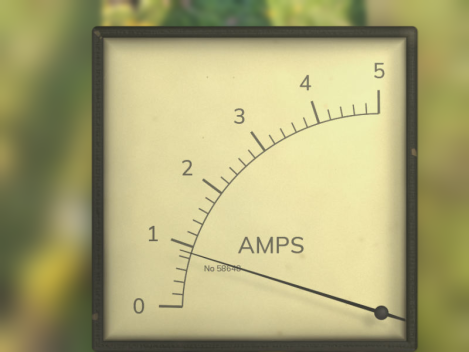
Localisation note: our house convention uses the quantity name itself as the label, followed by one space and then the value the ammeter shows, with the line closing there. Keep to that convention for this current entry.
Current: 0.9 A
